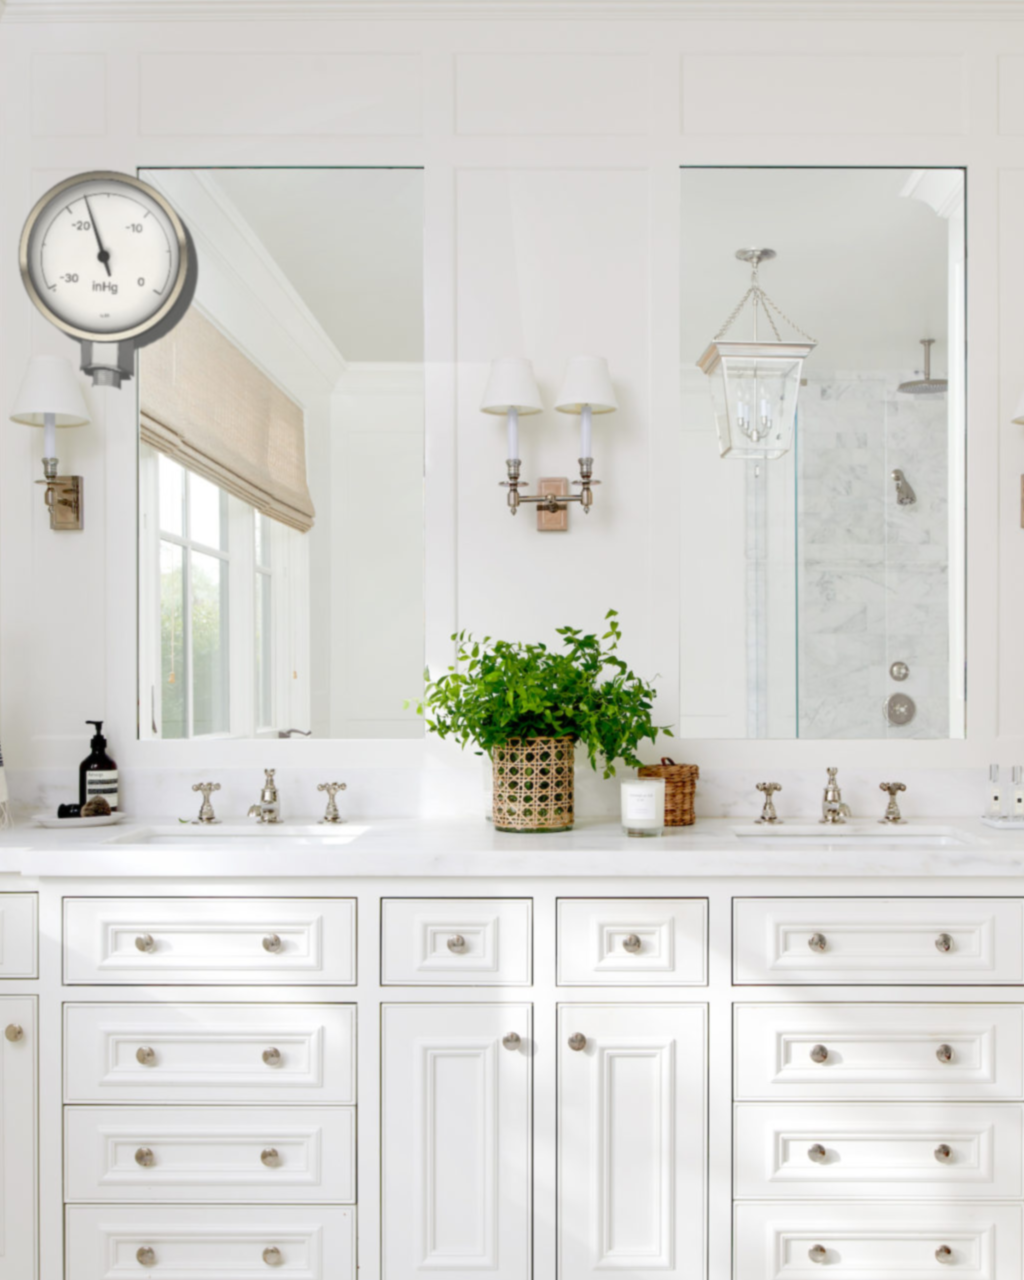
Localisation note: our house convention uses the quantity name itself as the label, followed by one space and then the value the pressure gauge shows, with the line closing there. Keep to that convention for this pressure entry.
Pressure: -17.5 inHg
